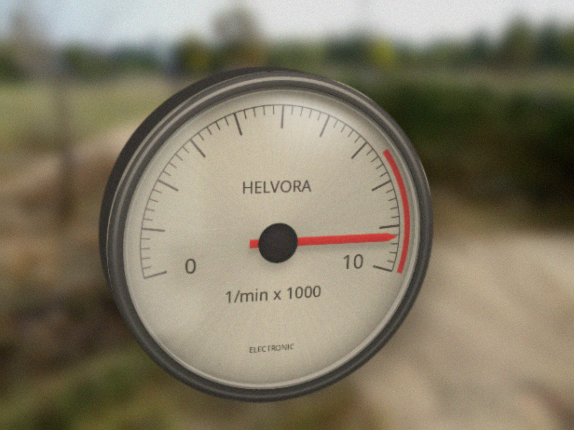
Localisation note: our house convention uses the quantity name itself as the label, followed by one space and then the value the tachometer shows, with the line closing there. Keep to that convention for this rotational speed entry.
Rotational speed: 9200 rpm
